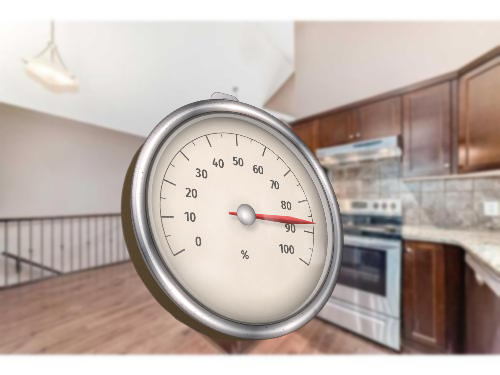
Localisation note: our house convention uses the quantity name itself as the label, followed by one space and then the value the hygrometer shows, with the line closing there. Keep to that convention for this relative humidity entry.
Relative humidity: 87.5 %
